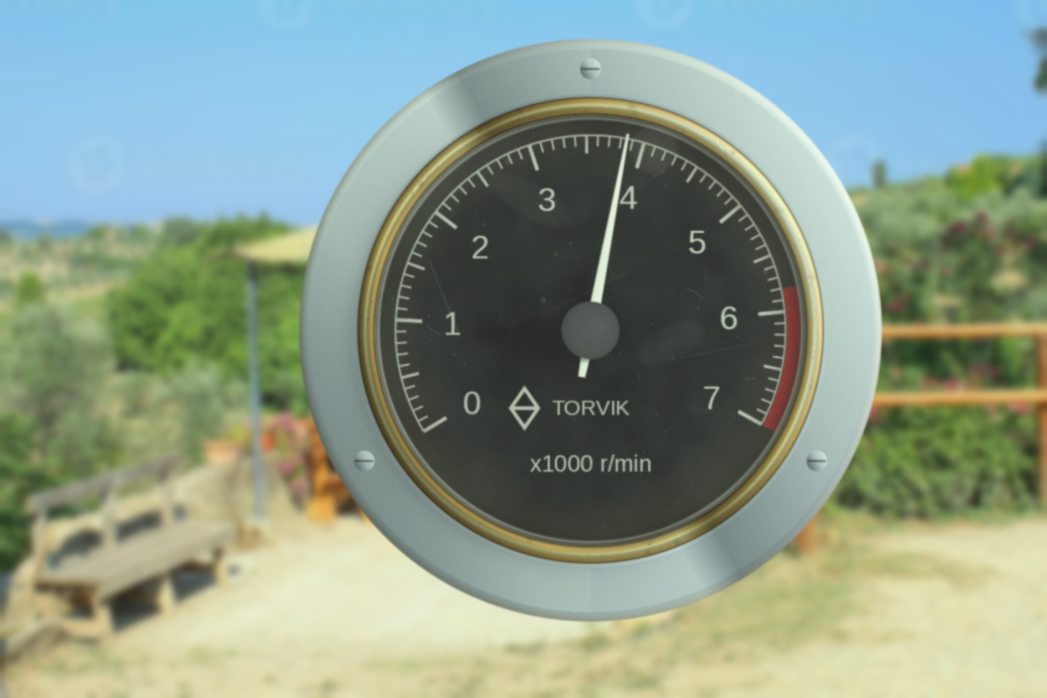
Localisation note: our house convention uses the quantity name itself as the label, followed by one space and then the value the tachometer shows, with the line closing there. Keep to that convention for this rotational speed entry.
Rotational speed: 3850 rpm
